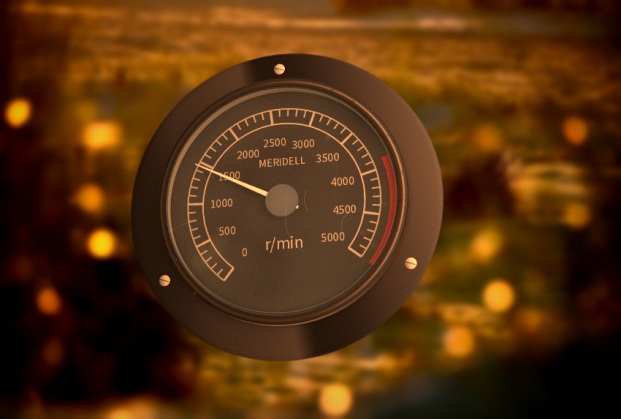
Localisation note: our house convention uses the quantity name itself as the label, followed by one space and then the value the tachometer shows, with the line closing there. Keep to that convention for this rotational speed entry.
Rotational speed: 1450 rpm
